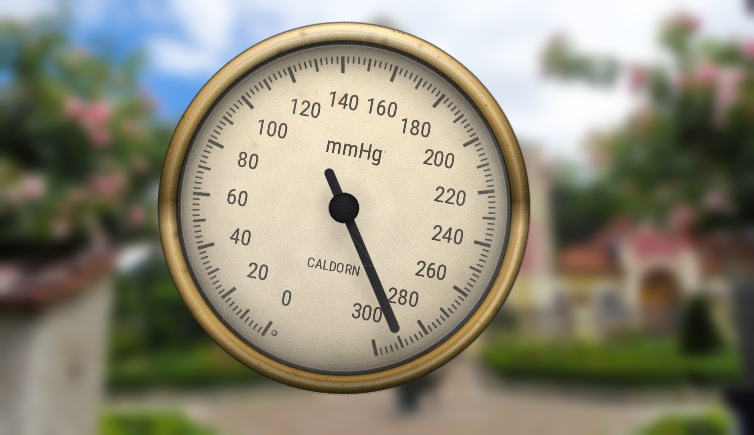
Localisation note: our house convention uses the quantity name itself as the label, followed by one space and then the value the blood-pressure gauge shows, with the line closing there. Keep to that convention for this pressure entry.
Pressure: 290 mmHg
